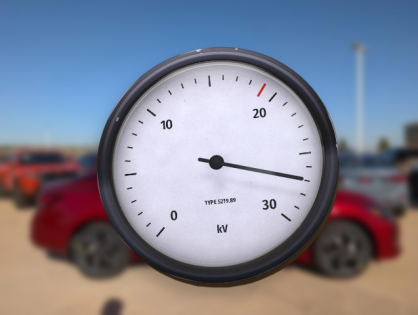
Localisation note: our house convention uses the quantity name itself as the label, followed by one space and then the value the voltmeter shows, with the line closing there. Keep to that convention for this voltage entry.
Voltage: 27 kV
